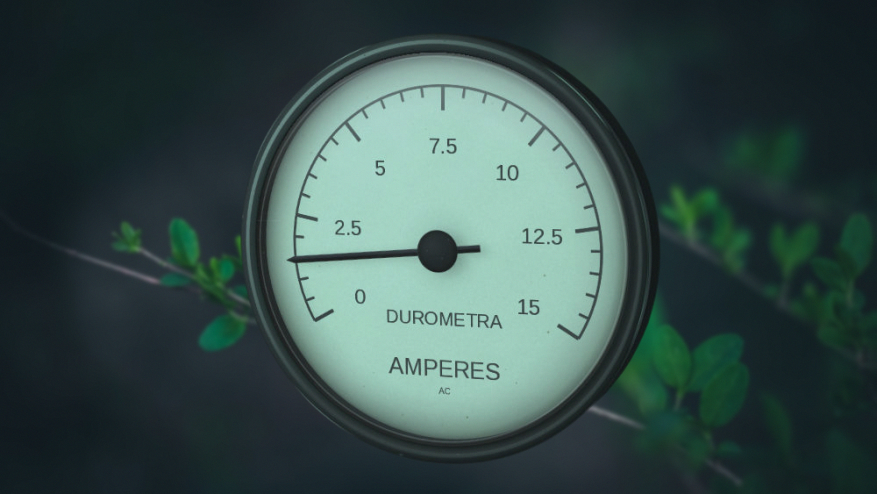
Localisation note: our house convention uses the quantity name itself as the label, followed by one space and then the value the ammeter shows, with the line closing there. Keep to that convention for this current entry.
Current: 1.5 A
